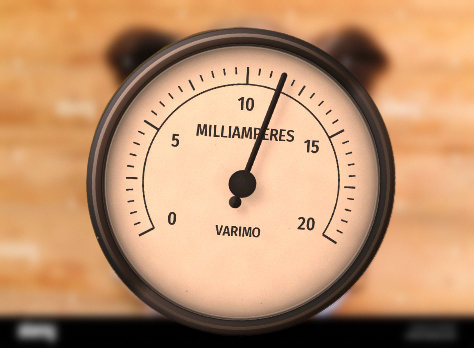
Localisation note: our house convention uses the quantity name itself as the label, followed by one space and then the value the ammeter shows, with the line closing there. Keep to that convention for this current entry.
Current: 11.5 mA
